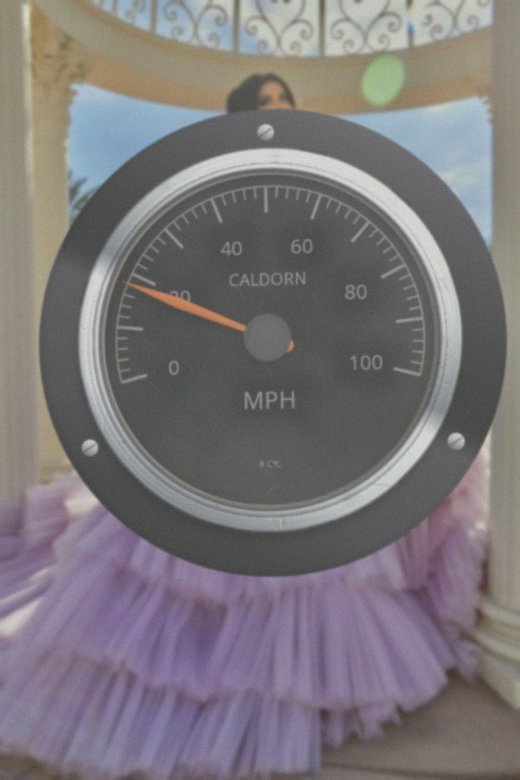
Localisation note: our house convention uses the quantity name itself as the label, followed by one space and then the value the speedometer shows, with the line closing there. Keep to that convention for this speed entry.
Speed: 18 mph
